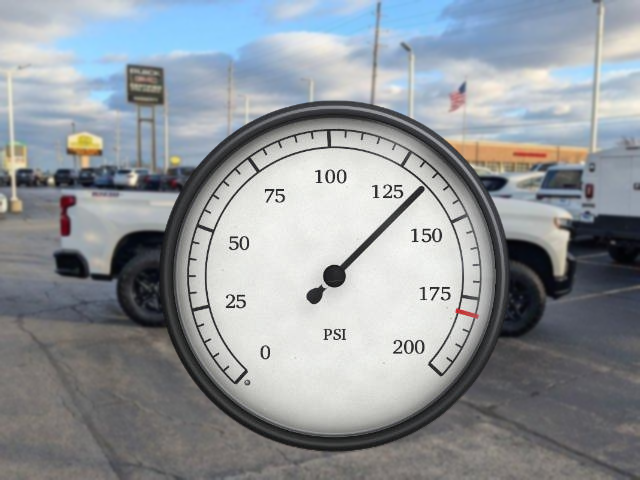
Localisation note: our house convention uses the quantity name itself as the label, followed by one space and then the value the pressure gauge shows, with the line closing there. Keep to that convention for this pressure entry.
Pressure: 135 psi
